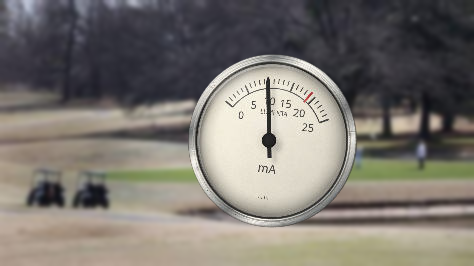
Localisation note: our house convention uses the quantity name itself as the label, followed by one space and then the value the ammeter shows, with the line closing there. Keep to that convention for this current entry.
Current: 10 mA
